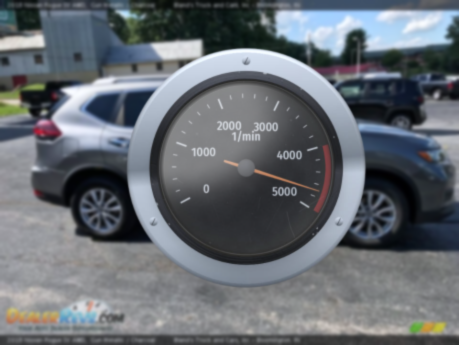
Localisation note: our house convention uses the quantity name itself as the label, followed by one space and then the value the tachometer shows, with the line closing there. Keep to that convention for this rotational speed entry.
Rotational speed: 4700 rpm
